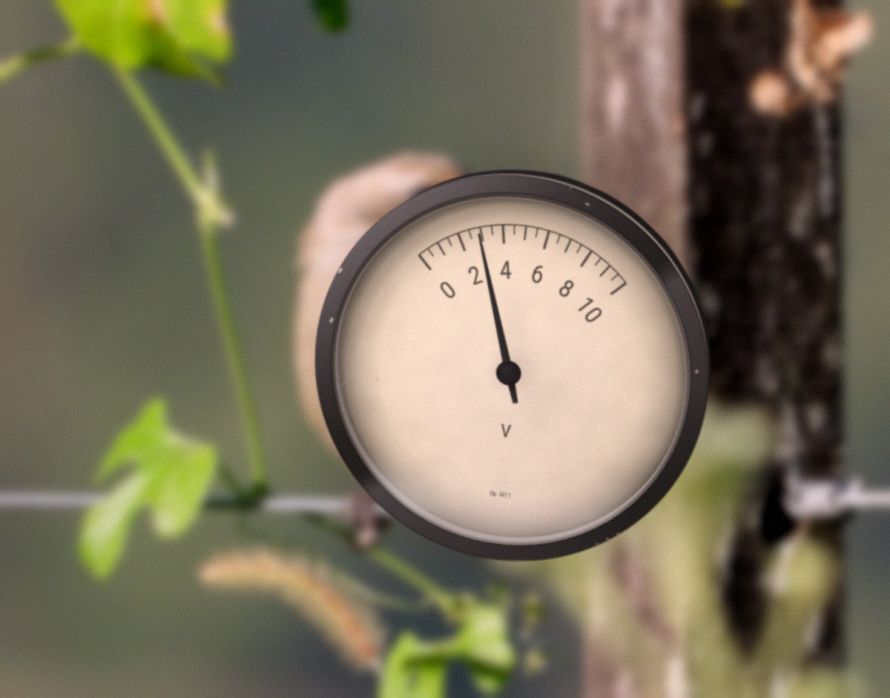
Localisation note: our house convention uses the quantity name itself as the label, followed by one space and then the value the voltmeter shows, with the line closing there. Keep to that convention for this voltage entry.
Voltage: 3 V
